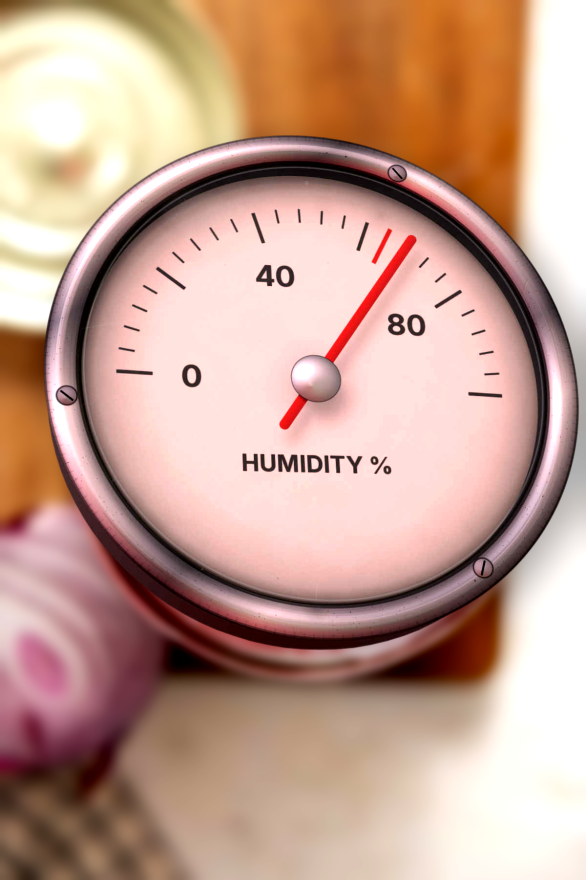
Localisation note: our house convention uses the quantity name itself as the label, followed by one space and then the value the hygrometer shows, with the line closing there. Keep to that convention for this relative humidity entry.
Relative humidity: 68 %
